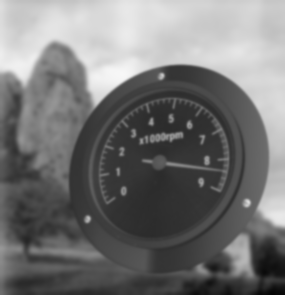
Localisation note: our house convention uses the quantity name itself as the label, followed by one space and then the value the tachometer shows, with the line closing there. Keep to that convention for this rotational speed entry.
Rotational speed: 8400 rpm
